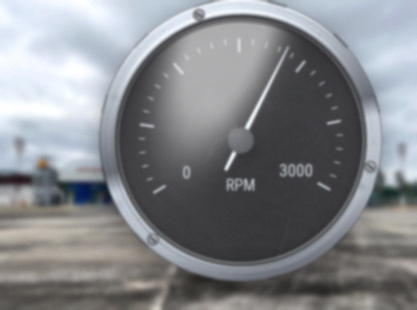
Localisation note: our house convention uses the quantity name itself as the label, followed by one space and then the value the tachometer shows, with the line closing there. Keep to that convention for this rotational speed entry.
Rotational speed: 1850 rpm
